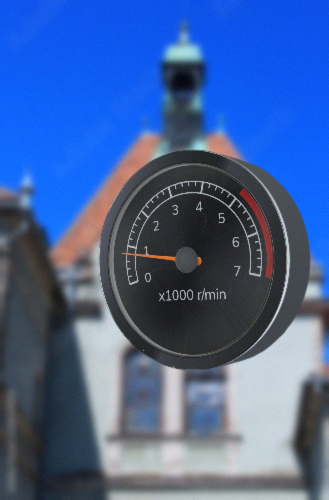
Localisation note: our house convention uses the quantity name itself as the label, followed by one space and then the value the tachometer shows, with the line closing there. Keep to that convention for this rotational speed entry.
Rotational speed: 800 rpm
